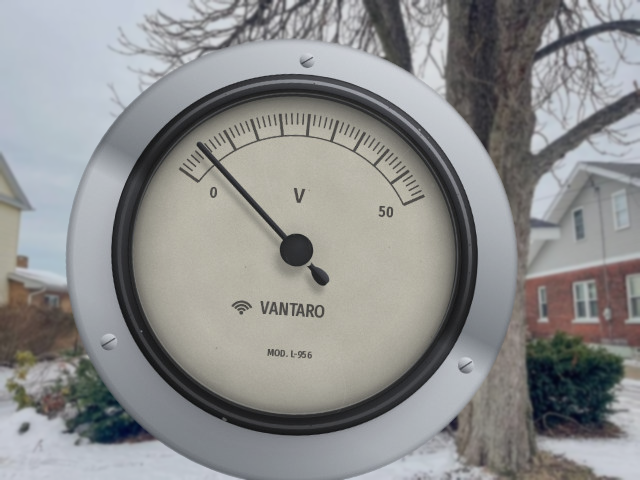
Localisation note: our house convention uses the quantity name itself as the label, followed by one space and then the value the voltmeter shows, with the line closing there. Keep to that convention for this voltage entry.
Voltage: 5 V
